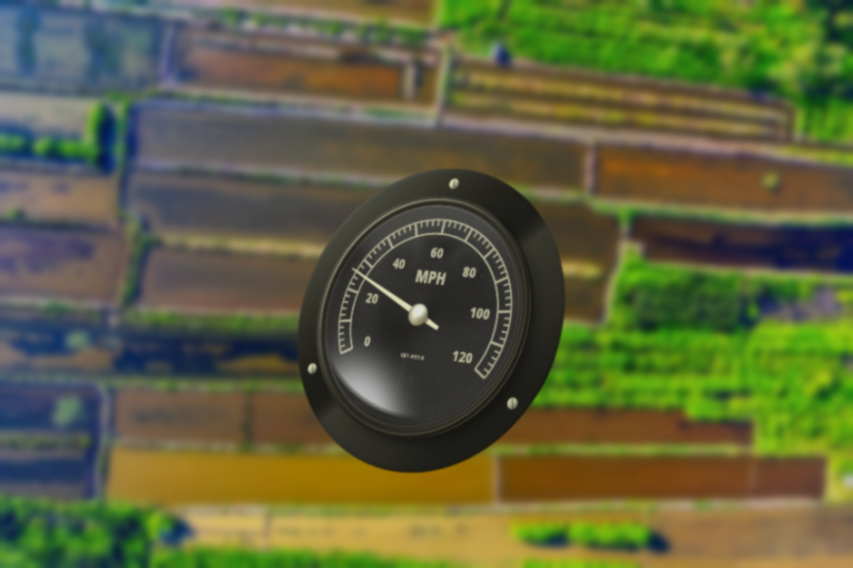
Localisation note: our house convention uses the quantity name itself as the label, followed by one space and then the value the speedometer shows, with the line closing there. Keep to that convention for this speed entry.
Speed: 26 mph
